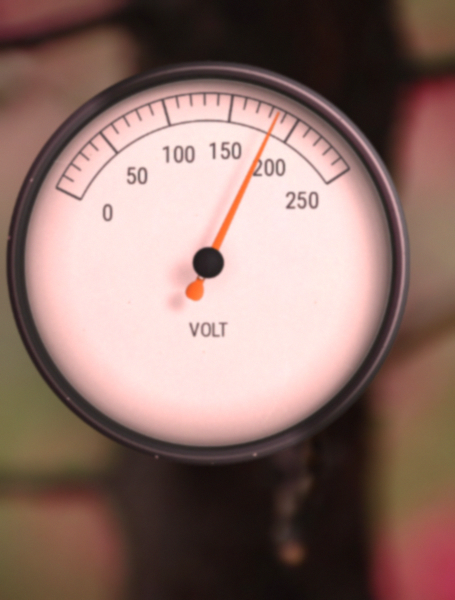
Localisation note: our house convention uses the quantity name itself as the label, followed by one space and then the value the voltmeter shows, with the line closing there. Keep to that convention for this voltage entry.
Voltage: 185 V
